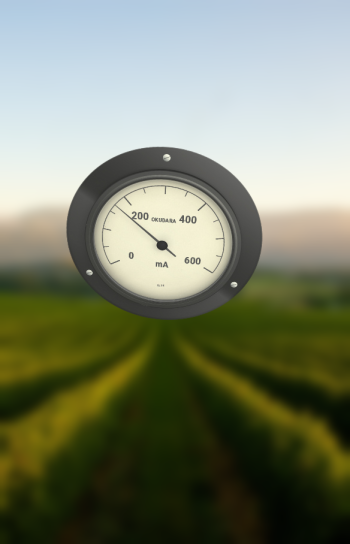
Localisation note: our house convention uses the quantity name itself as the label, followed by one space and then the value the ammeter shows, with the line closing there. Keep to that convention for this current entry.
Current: 175 mA
